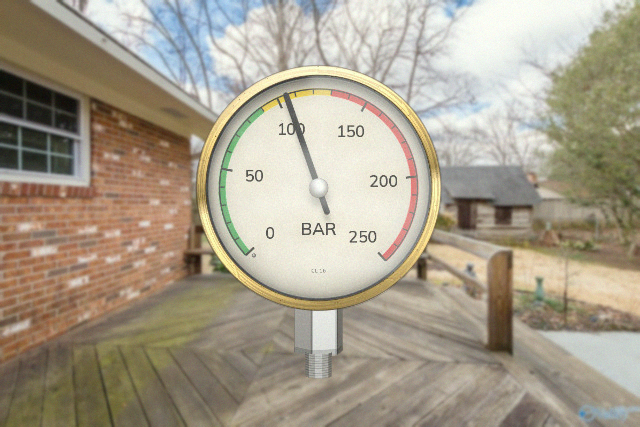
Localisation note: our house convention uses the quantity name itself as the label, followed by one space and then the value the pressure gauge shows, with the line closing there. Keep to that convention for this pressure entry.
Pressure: 105 bar
